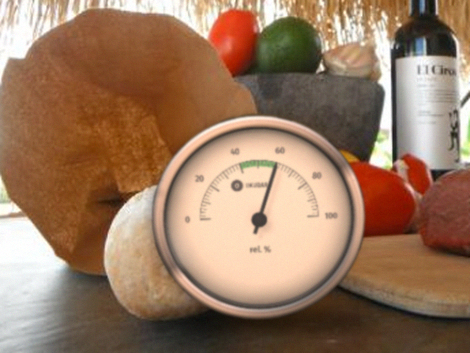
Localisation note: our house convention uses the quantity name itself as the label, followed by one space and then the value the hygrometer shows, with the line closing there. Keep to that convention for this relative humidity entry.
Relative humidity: 60 %
